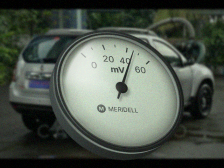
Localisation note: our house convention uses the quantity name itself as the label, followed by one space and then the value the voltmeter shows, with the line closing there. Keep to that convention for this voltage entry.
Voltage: 45 mV
